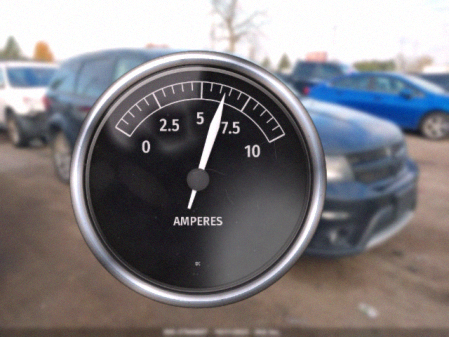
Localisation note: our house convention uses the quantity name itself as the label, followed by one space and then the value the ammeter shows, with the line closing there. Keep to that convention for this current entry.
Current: 6.25 A
